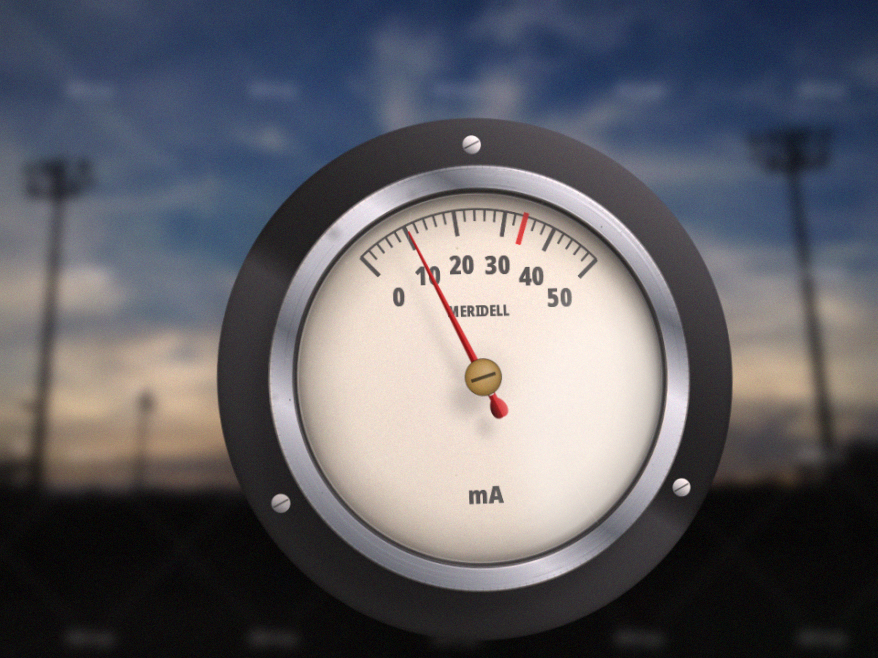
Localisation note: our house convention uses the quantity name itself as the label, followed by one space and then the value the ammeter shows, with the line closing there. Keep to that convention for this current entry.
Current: 10 mA
